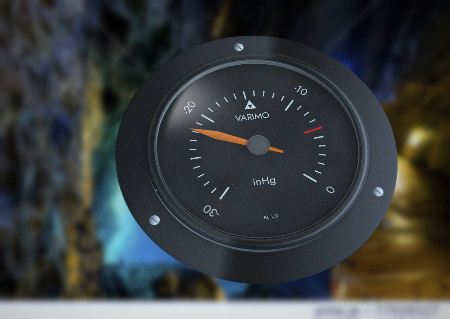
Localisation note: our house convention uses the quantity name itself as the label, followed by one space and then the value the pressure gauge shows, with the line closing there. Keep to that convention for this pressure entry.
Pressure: -22 inHg
